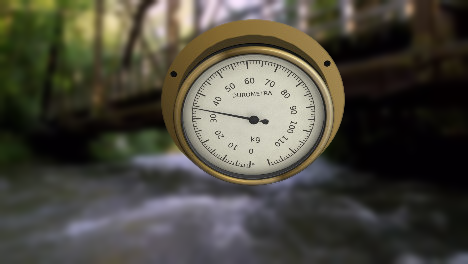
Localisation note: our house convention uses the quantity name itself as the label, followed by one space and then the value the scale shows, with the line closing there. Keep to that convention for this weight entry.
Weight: 35 kg
